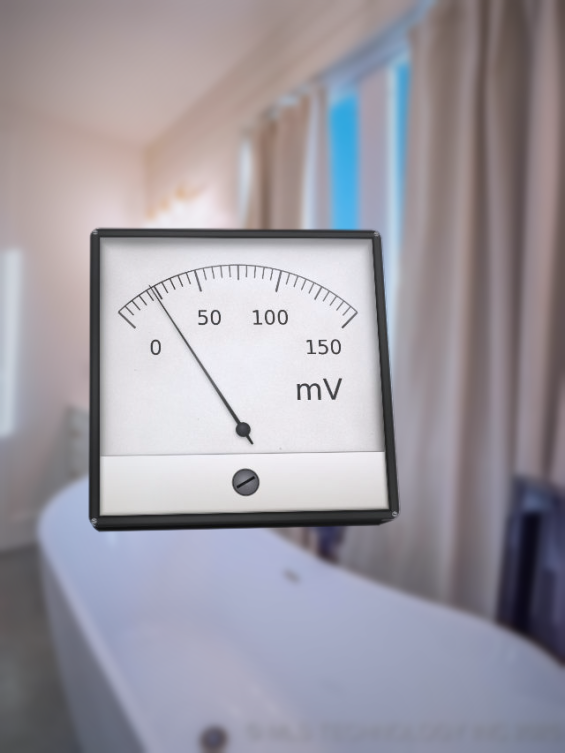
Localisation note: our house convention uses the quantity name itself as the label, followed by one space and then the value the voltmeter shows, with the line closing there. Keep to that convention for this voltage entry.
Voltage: 22.5 mV
